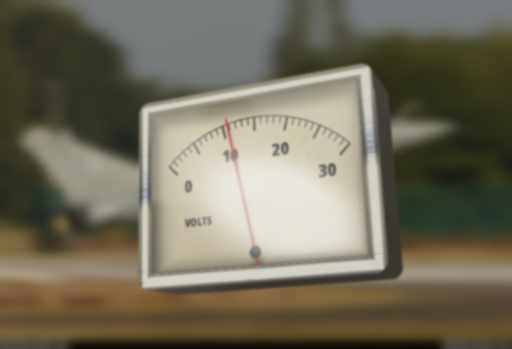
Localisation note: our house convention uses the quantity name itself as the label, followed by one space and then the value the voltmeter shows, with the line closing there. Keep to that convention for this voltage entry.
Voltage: 11 V
